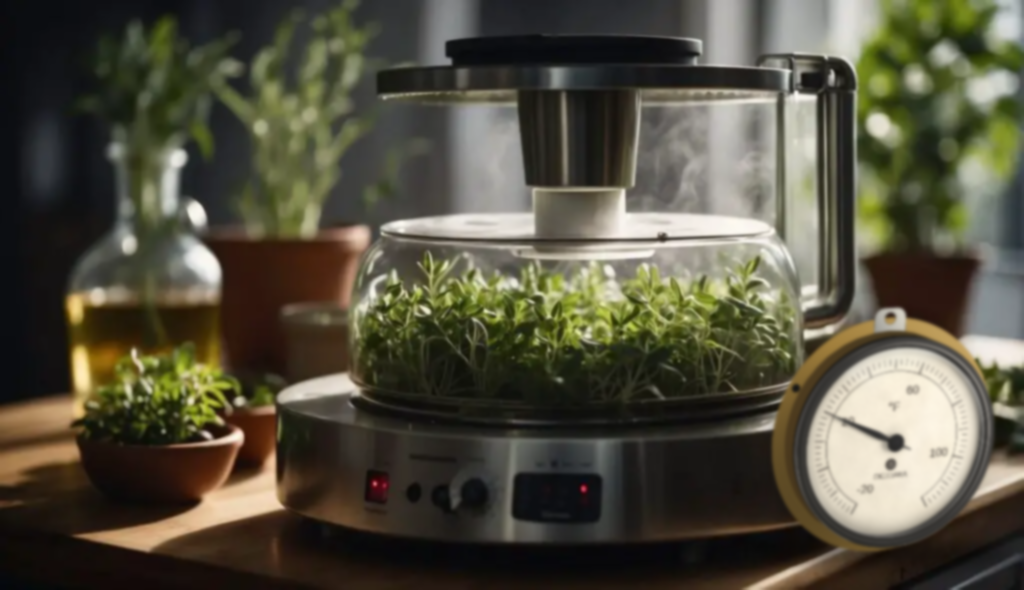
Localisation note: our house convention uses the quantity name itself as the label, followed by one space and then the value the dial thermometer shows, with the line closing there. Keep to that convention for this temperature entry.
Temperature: 20 °F
